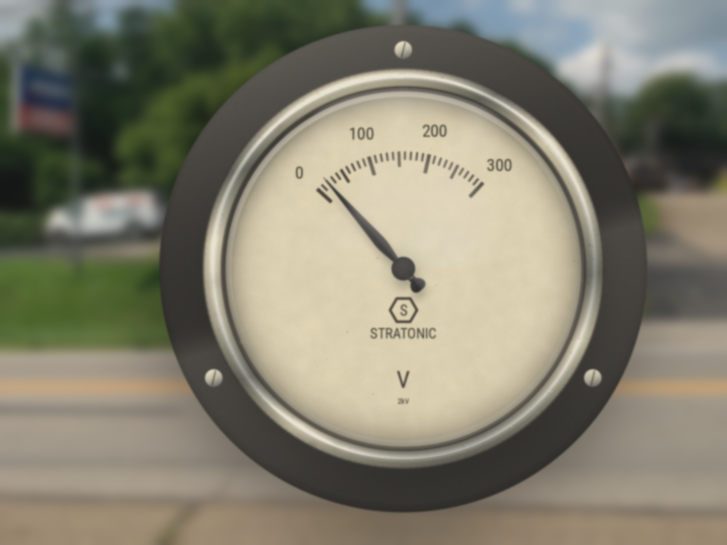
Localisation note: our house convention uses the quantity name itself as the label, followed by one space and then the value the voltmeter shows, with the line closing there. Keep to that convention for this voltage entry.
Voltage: 20 V
